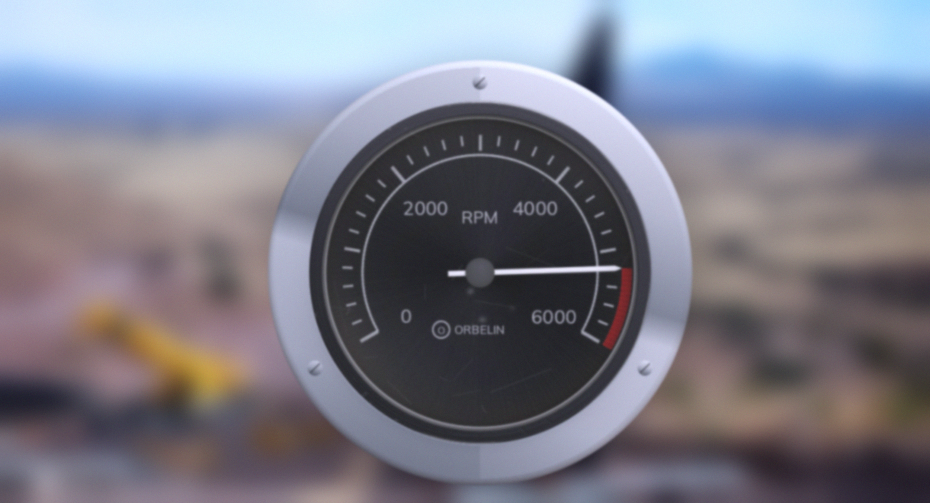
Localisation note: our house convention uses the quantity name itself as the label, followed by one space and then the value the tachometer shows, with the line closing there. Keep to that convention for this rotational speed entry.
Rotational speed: 5200 rpm
